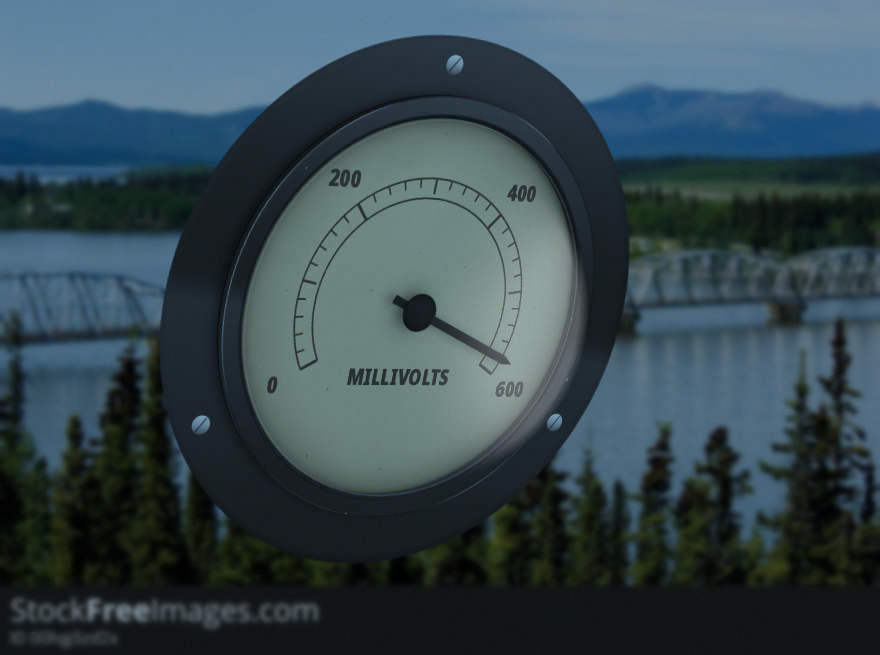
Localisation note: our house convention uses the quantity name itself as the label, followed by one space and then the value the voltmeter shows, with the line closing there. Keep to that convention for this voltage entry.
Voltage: 580 mV
